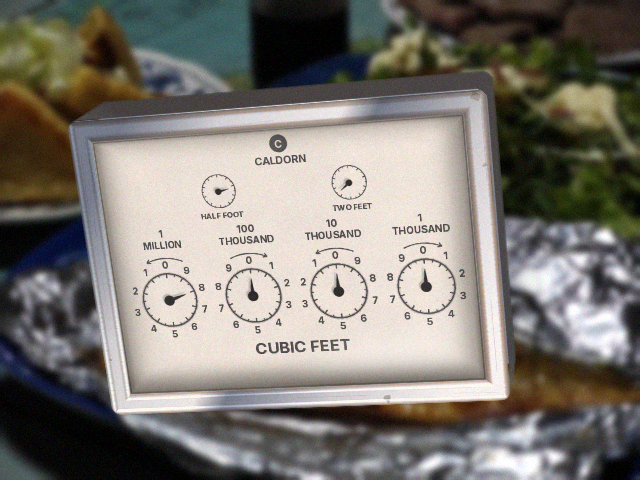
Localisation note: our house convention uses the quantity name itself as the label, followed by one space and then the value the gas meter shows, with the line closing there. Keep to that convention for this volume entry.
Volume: 800000 ft³
